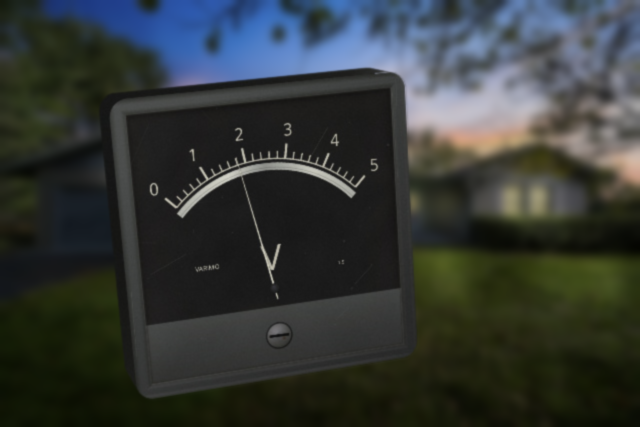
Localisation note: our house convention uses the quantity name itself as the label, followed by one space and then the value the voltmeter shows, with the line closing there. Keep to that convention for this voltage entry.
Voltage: 1.8 V
